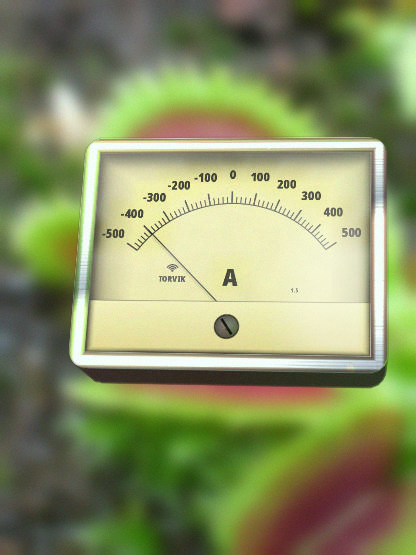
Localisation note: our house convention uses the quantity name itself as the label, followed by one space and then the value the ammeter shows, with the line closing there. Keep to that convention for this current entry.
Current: -400 A
